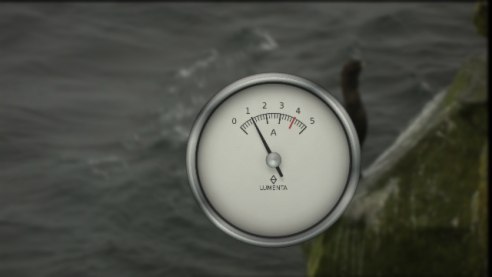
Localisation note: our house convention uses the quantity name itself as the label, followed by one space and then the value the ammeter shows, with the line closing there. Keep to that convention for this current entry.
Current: 1 A
